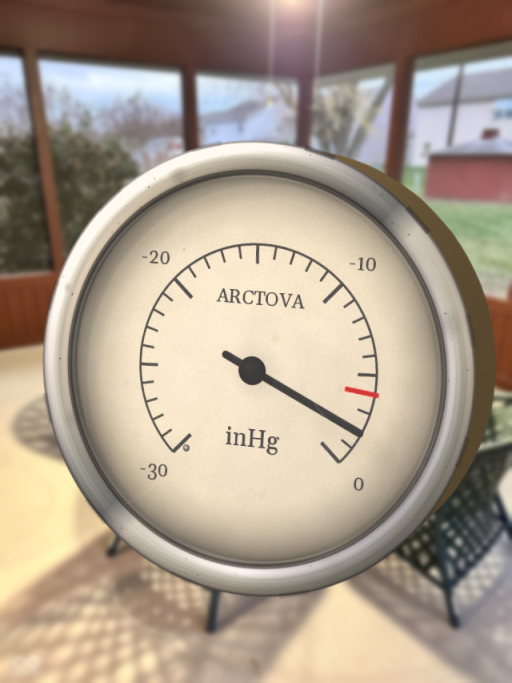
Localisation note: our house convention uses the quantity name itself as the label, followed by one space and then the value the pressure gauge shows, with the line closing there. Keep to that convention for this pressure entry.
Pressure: -2 inHg
